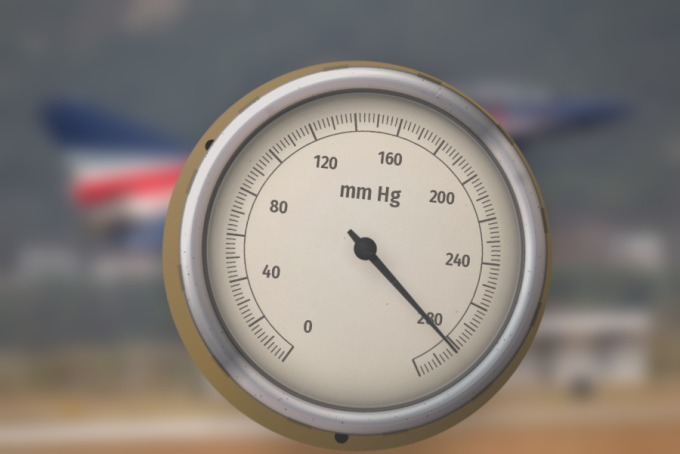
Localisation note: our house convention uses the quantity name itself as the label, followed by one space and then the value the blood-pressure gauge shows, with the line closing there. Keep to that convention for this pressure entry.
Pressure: 282 mmHg
